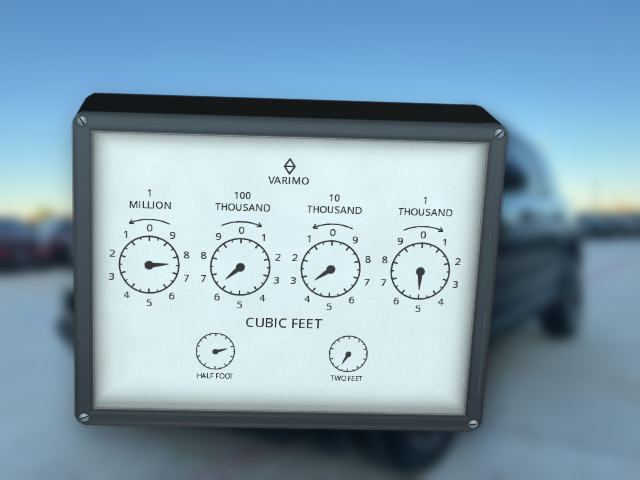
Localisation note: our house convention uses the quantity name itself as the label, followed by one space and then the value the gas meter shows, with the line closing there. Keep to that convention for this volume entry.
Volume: 763500 ft³
